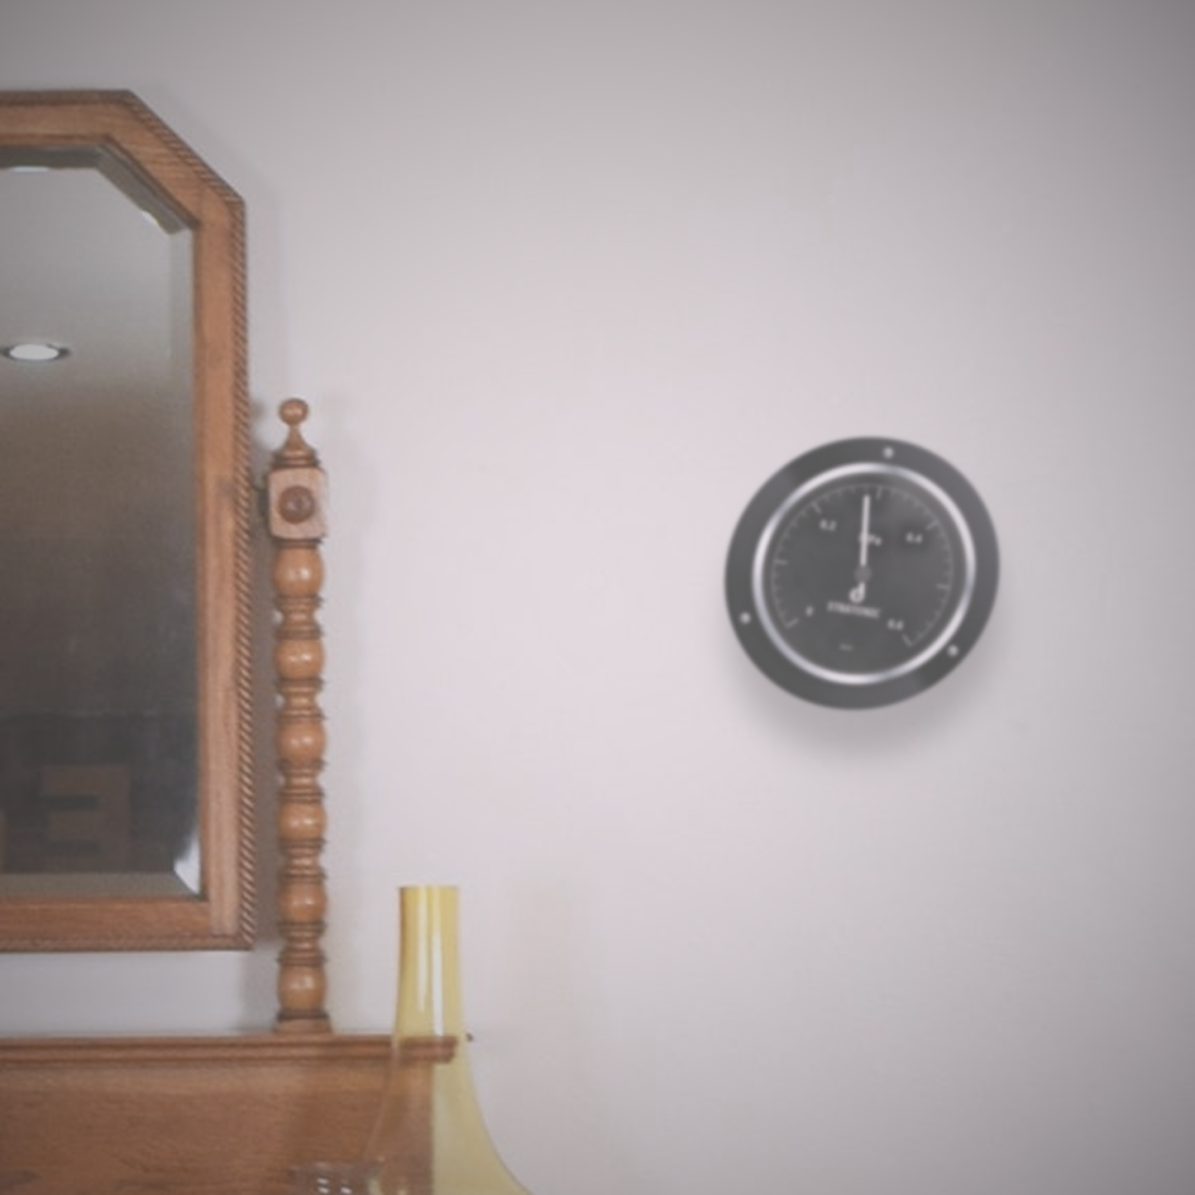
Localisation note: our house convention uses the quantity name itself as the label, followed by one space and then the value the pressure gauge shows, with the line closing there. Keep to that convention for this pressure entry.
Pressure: 0.28 MPa
